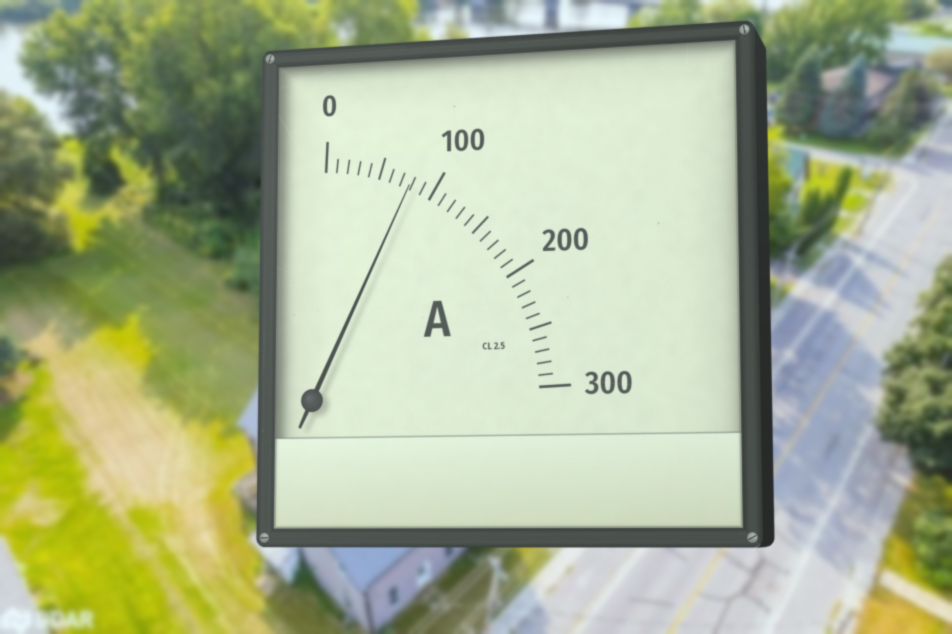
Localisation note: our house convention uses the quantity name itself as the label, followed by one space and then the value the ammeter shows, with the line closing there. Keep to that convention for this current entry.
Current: 80 A
